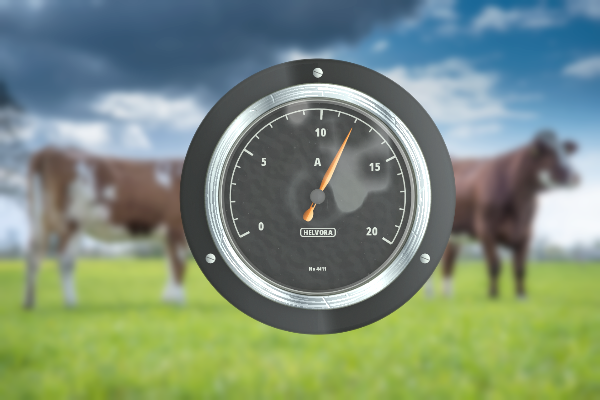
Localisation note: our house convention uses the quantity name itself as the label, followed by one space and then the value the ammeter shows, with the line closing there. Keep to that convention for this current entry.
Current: 12 A
